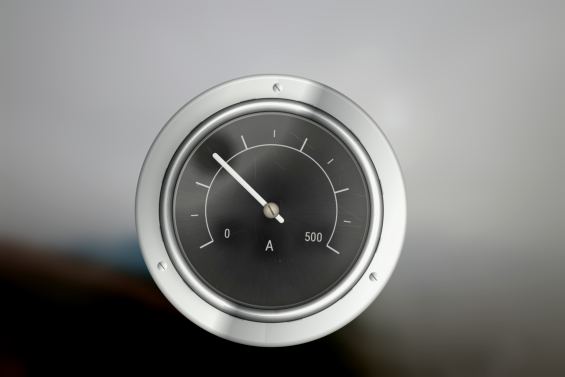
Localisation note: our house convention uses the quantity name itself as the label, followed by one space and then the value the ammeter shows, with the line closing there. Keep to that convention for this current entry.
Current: 150 A
